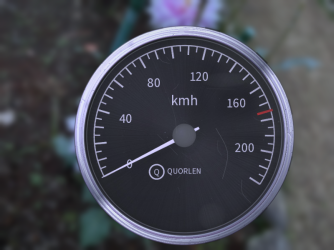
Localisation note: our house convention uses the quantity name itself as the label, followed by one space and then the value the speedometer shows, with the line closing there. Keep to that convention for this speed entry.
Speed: 0 km/h
